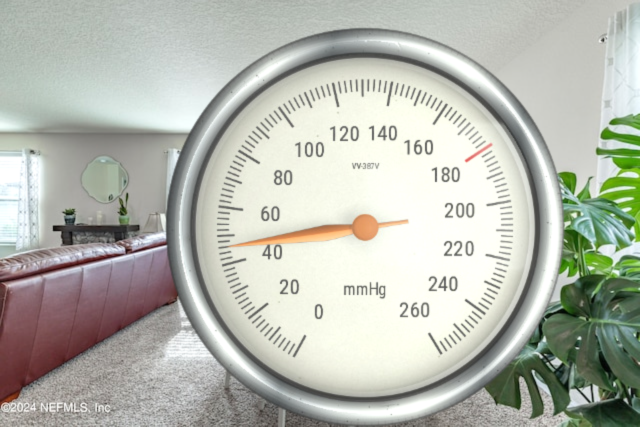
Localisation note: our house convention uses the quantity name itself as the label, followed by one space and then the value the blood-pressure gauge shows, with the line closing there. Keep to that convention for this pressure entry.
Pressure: 46 mmHg
